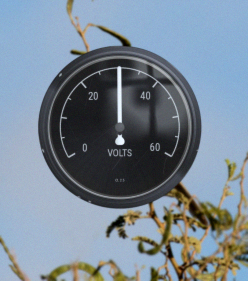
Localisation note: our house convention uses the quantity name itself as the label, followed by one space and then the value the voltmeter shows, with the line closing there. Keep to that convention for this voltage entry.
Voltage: 30 V
